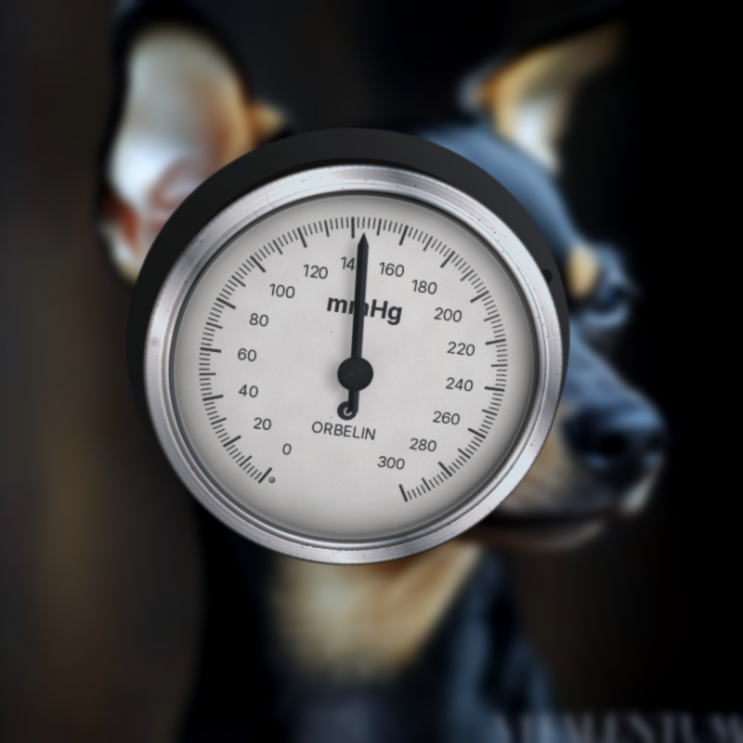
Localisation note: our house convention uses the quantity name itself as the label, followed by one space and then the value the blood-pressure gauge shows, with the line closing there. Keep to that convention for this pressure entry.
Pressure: 144 mmHg
